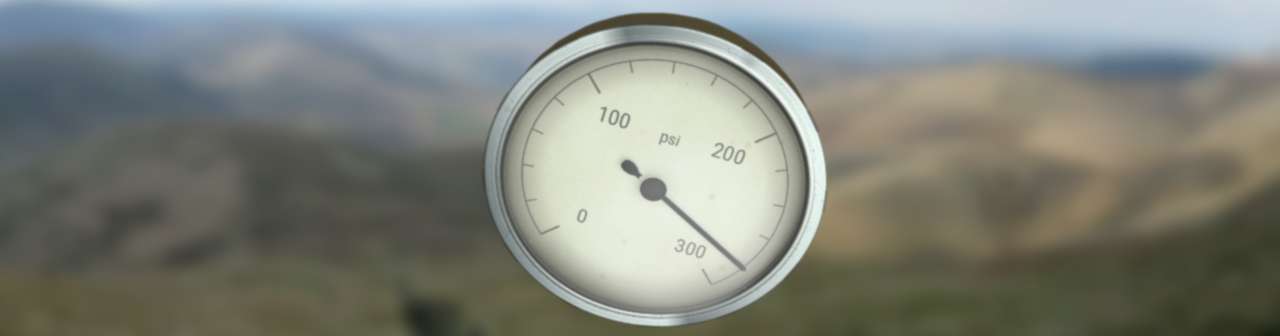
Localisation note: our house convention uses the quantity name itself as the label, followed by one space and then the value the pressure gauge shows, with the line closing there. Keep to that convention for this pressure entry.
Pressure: 280 psi
